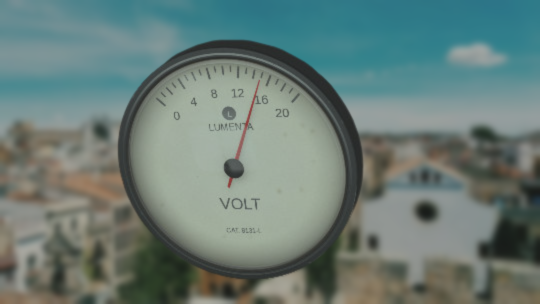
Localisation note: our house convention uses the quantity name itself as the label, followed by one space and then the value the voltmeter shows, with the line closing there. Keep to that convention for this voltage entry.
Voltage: 15 V
